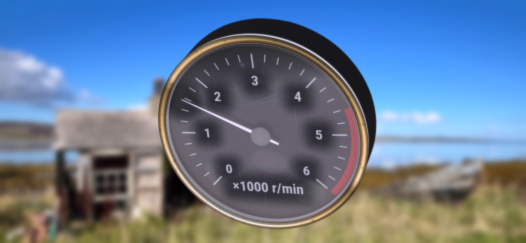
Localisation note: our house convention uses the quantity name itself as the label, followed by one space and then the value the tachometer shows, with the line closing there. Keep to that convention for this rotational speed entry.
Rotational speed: 1600 rpm
